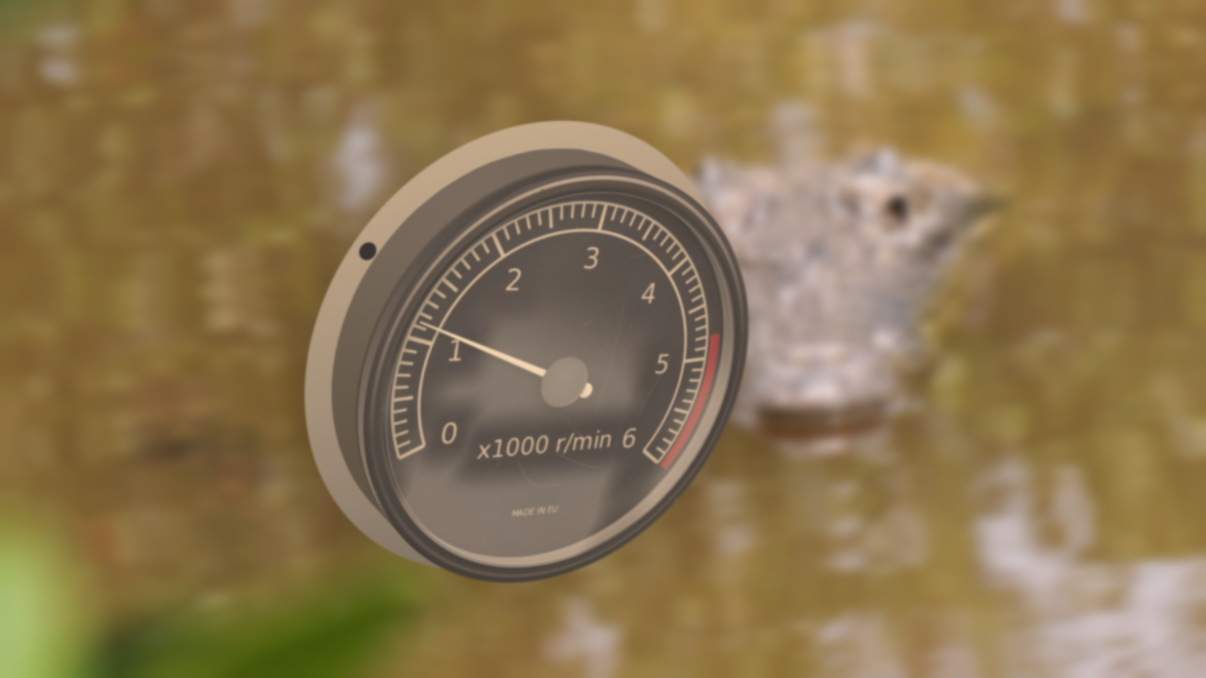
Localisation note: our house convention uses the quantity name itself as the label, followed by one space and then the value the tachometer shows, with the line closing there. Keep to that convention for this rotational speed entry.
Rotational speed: 1150 rpm
